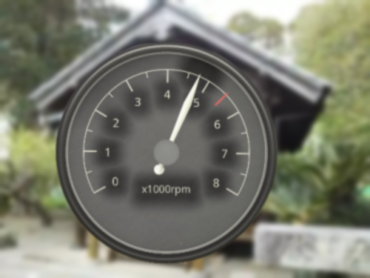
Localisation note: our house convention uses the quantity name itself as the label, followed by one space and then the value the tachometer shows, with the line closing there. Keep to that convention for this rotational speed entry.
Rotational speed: 4750 rpm
